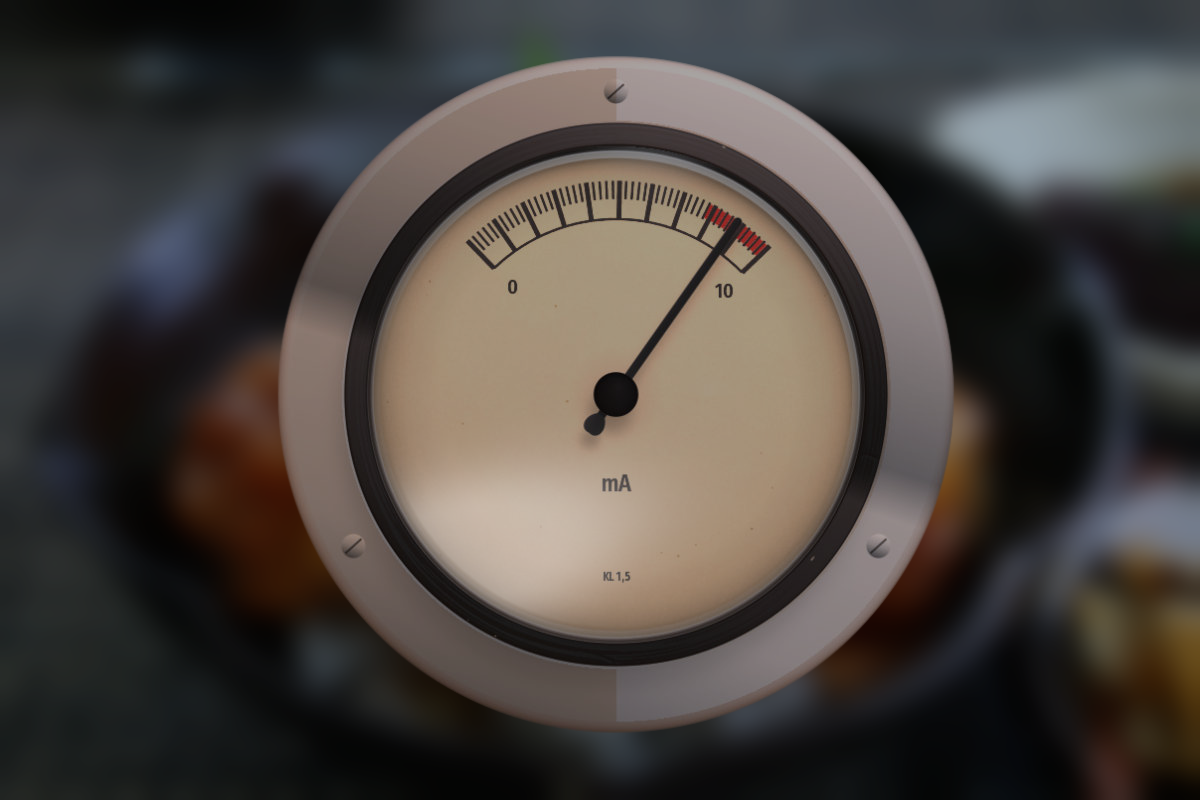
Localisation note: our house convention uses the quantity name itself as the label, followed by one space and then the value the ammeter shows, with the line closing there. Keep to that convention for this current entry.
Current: 8.8 mA
